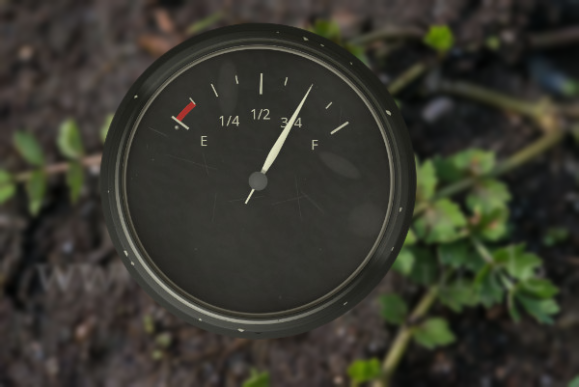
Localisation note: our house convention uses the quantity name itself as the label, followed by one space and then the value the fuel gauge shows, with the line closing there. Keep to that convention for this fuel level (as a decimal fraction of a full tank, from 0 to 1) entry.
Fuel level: 0.75
